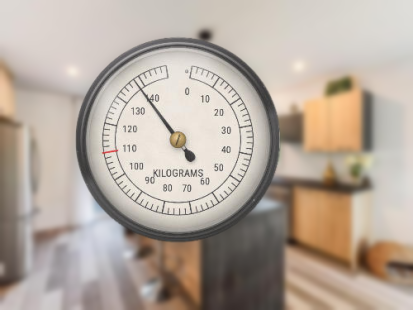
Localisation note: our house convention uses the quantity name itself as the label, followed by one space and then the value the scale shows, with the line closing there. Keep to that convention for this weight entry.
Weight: 138 kg
